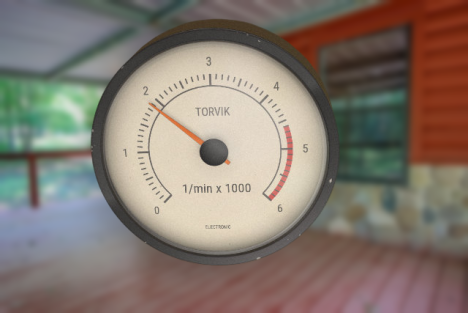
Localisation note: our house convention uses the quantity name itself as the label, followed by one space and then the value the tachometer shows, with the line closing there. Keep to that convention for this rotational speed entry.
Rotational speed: 1900 rpm
